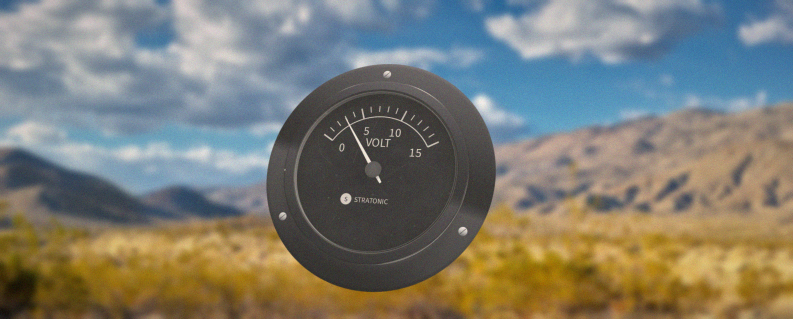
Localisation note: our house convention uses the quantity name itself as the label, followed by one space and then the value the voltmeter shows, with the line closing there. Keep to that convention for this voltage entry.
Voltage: 3 V
